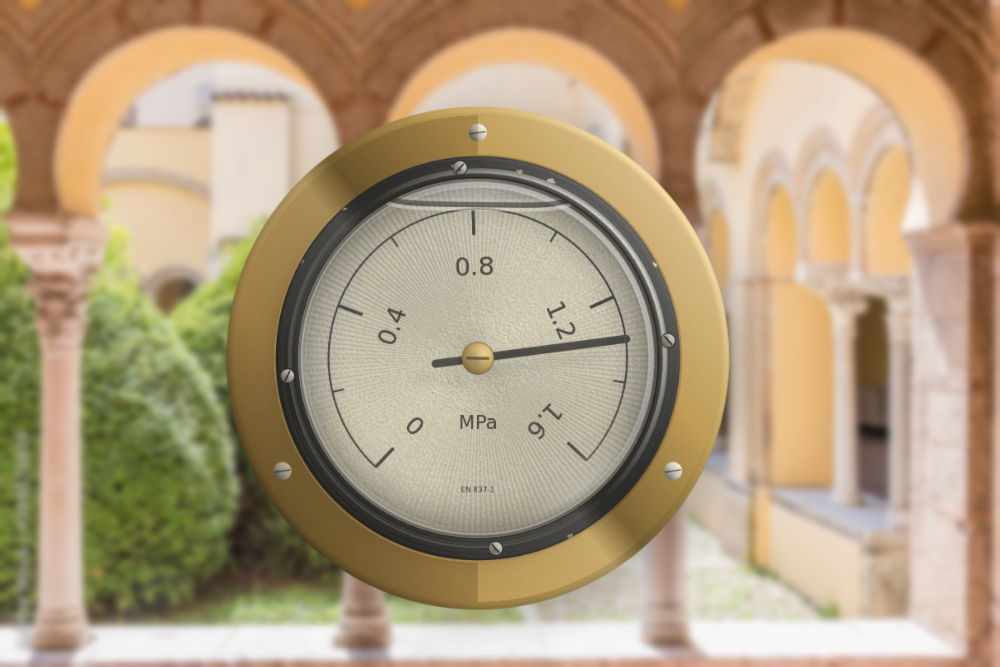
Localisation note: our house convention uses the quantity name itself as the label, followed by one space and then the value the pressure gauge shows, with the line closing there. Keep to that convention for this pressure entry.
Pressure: 1.3 MPa
